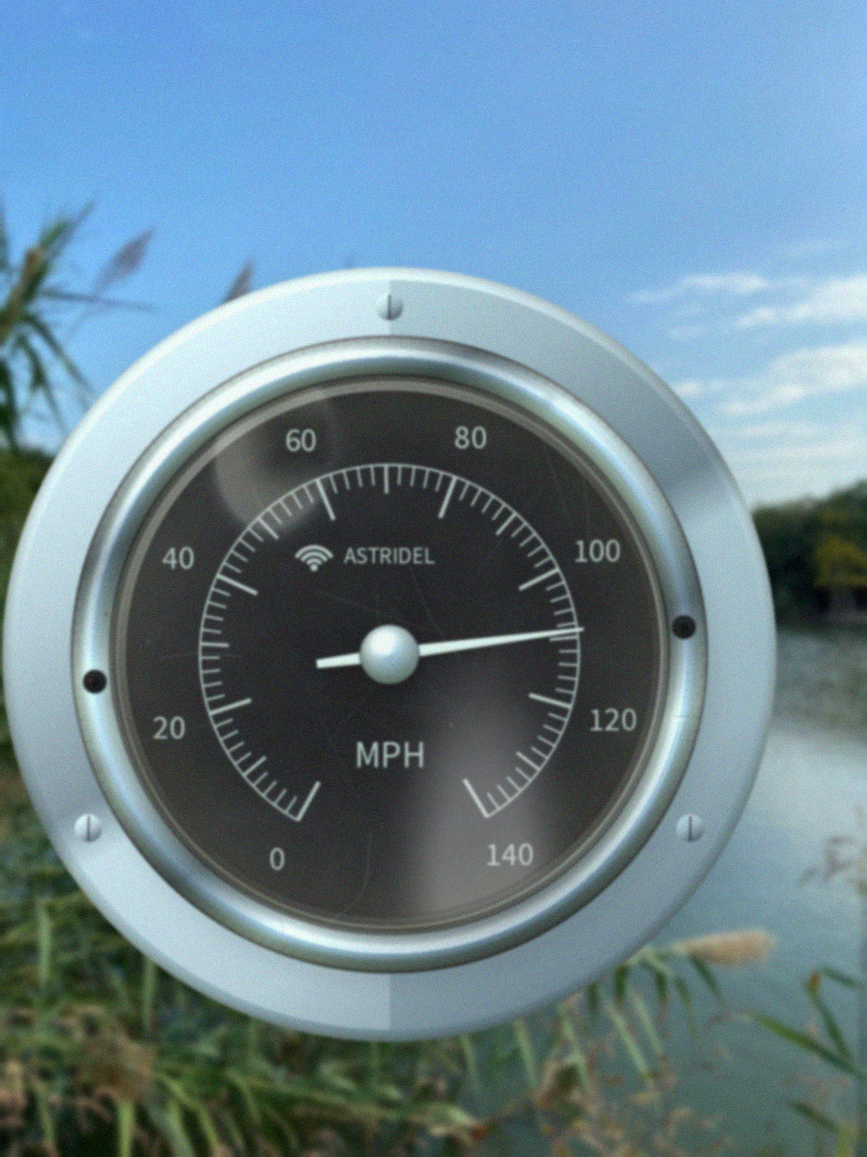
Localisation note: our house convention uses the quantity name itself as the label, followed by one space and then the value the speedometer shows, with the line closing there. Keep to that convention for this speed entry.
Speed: 109 mph
